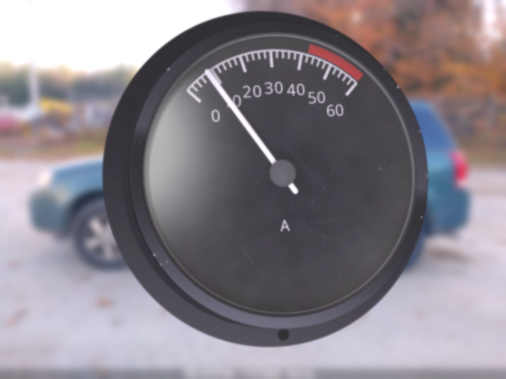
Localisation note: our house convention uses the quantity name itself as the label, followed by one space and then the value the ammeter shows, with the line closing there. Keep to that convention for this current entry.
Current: 8 A
